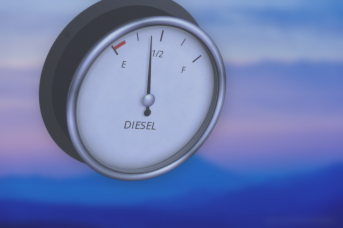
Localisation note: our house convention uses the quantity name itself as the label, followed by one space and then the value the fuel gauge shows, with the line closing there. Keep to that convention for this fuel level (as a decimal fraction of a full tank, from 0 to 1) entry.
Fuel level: 0.375
